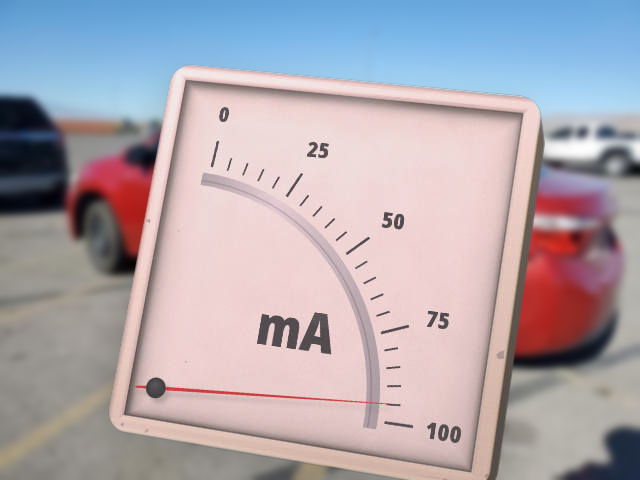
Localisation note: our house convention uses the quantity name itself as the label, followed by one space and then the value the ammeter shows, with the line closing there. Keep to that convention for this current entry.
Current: 95 mA
